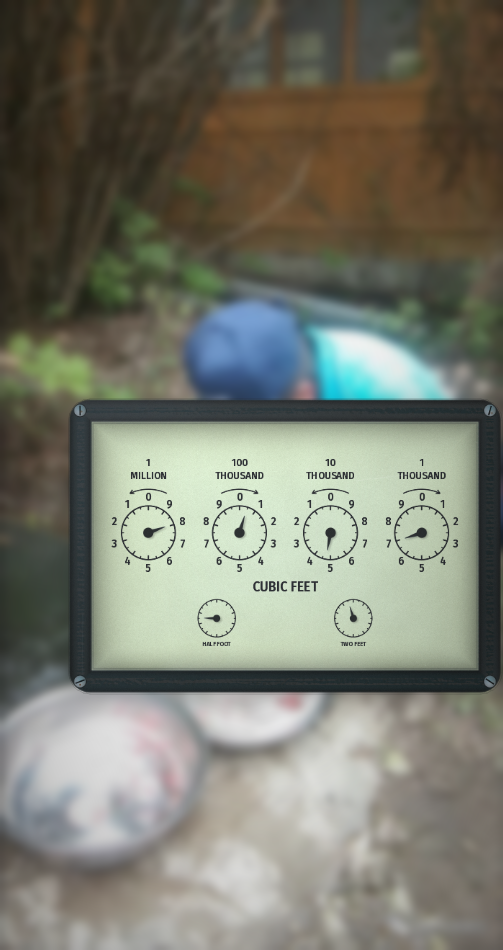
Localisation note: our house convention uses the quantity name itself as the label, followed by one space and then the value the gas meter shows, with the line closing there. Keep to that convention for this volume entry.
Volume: 804700 ft³
